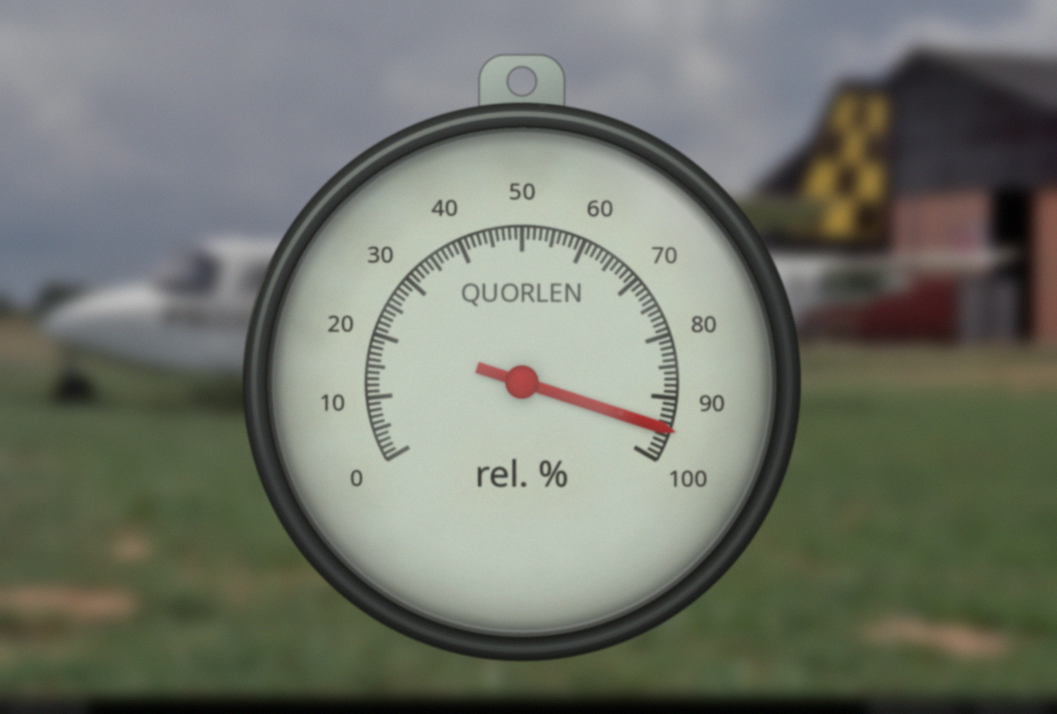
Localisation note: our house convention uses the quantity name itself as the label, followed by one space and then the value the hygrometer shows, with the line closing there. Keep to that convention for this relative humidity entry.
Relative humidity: 95 %
